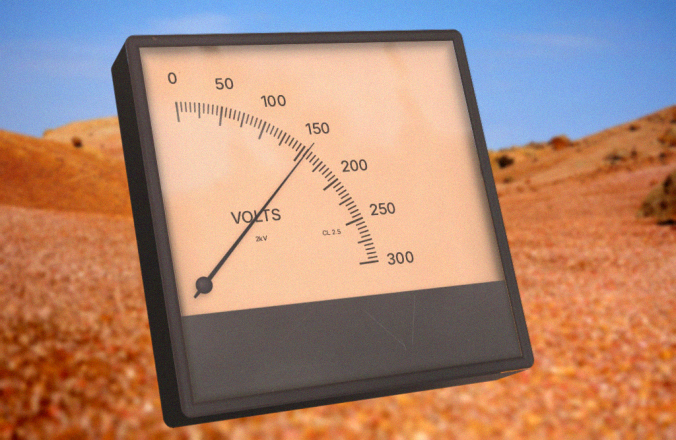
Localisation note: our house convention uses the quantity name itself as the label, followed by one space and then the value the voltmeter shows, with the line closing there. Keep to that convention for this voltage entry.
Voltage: 155 V
